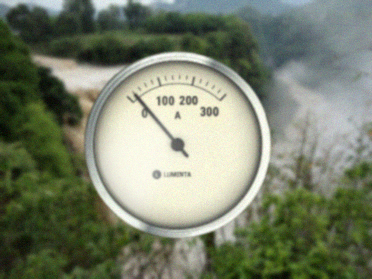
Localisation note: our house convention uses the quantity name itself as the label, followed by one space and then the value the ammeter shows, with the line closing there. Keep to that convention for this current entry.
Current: 20 A
